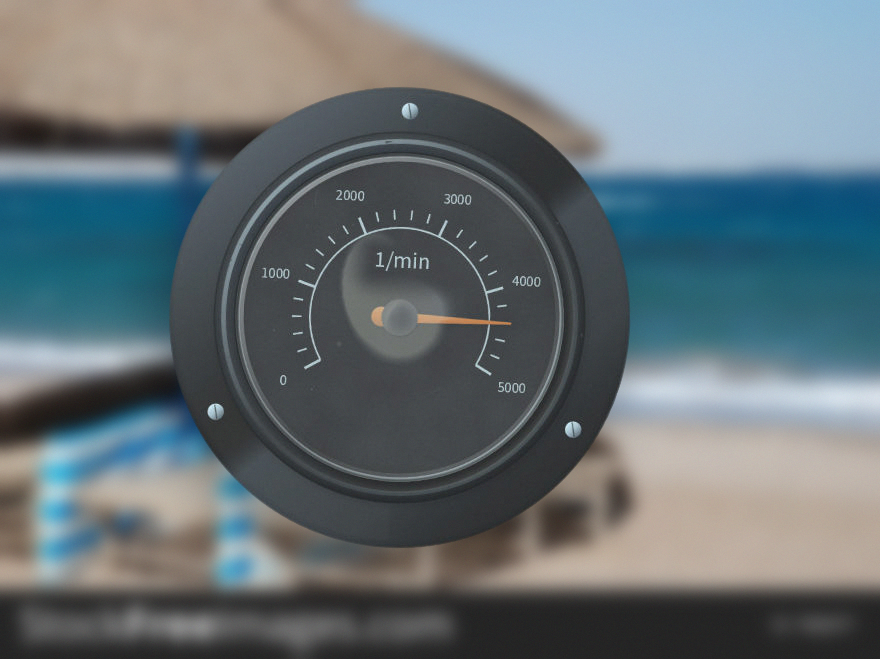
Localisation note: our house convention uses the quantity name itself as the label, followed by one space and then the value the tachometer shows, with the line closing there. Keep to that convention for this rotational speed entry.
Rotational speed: 4400 rpm
